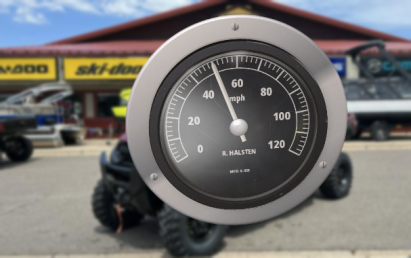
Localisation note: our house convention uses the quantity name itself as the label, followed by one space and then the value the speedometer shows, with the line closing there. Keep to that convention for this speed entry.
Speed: 50 mph
